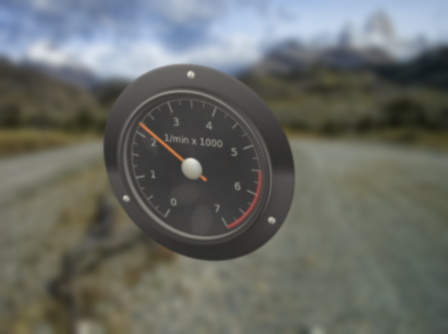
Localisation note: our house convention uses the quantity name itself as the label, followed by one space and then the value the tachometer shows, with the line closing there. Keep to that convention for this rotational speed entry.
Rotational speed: 2250 rpm
